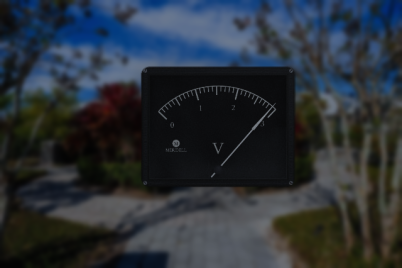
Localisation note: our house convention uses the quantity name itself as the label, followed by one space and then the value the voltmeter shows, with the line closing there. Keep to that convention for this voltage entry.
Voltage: 2.9 V
